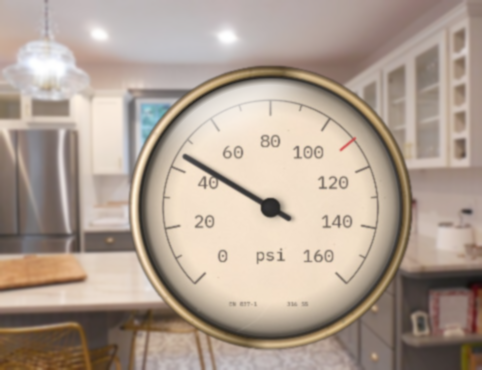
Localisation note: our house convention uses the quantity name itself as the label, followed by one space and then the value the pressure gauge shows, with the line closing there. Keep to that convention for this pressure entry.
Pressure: 45 psi
